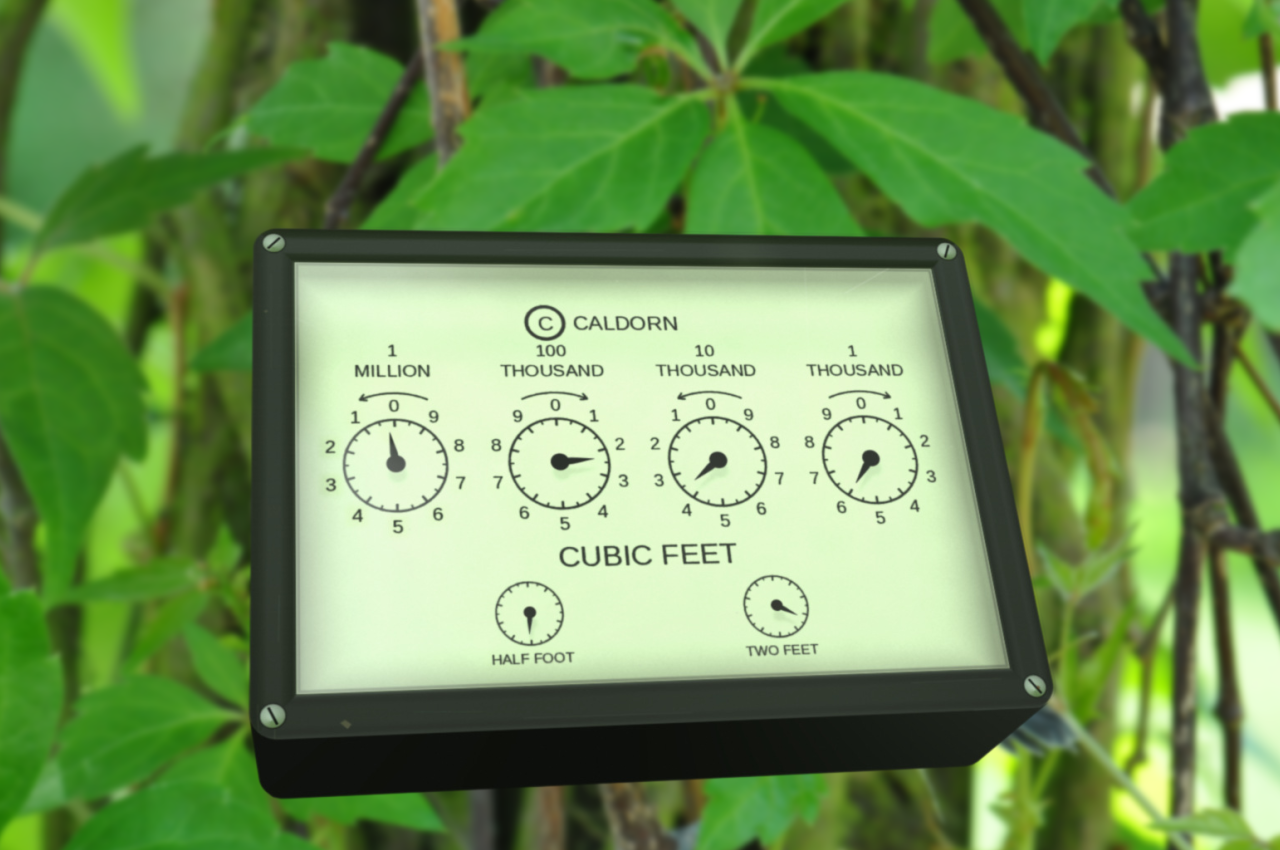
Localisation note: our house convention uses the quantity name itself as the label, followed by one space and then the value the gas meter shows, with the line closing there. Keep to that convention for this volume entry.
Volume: 23600 ft³
